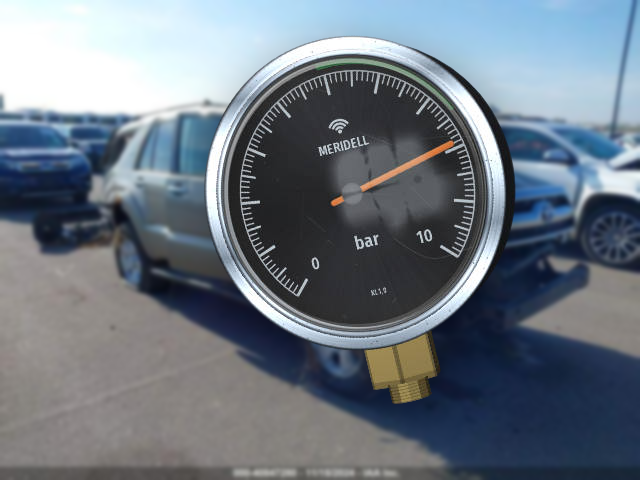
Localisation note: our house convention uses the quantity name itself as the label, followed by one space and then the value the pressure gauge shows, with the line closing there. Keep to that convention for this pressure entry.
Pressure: 7.9 bar
